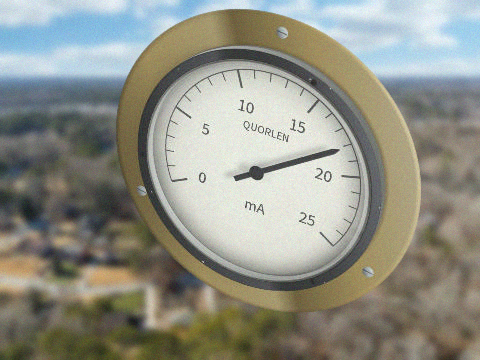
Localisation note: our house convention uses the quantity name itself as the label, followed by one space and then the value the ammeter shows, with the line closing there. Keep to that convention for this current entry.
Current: 18 mA
